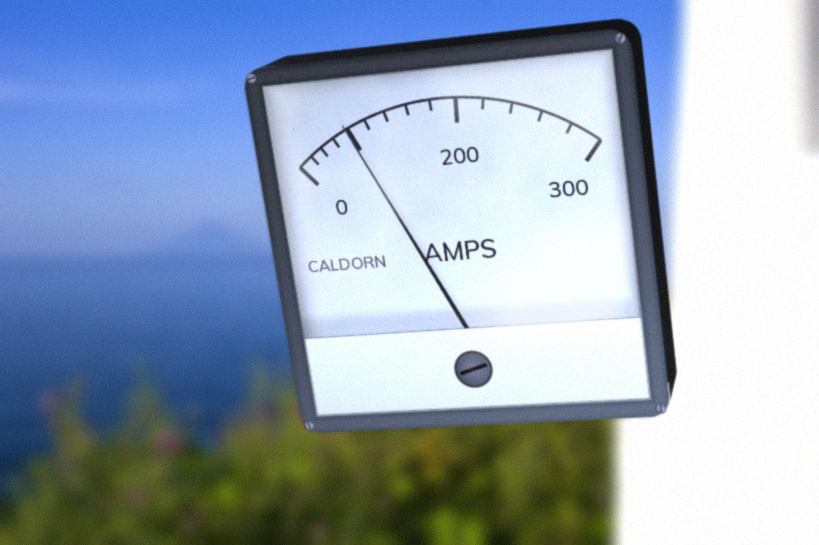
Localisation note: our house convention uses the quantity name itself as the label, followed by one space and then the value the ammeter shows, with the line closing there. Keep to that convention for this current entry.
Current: 100 A
